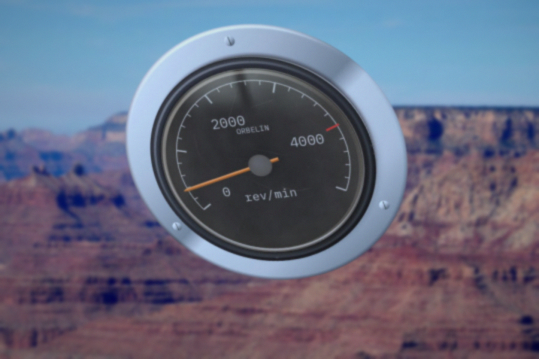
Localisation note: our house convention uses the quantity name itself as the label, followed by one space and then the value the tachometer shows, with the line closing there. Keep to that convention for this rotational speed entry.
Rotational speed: 400 rpm
